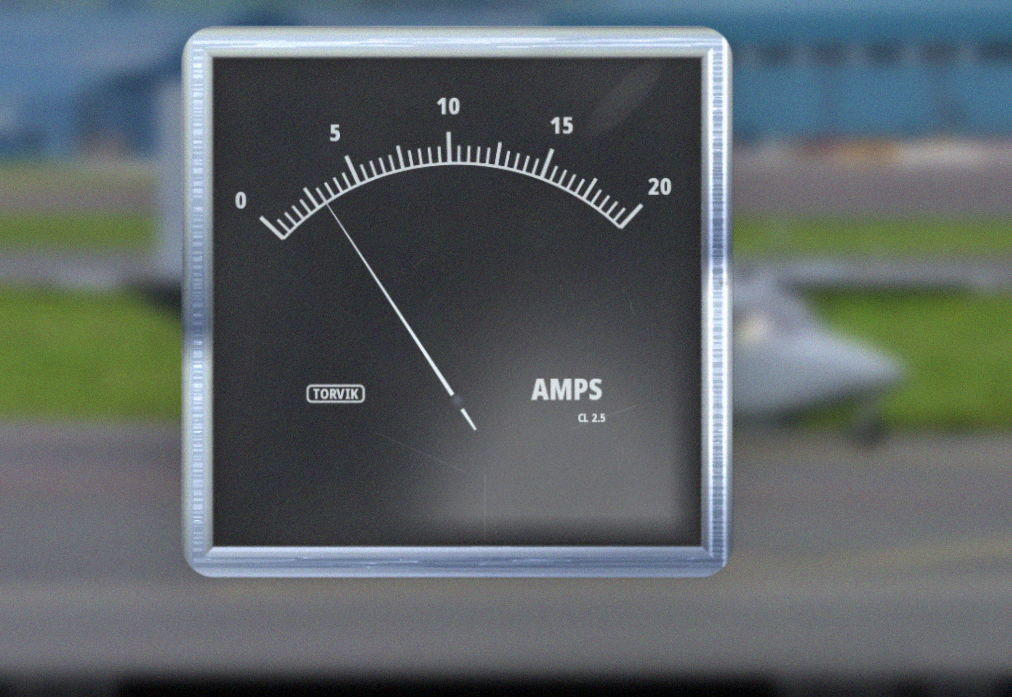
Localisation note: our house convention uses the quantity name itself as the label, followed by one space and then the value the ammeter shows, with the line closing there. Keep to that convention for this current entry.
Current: 3 A
